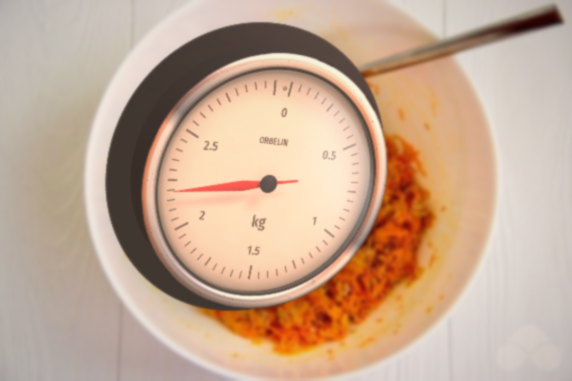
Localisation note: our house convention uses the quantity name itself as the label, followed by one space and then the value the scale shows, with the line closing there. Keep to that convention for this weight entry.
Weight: 2.2 kg
